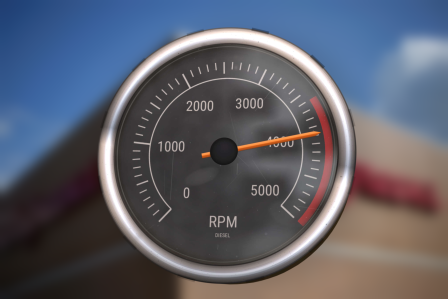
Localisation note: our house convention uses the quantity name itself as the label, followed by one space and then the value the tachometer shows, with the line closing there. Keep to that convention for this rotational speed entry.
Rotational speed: 4000 rpm
